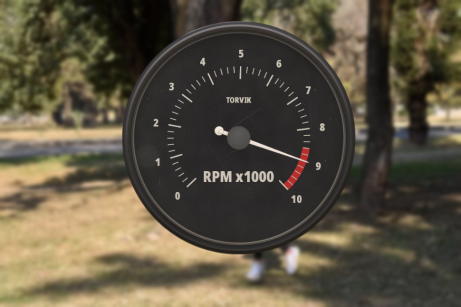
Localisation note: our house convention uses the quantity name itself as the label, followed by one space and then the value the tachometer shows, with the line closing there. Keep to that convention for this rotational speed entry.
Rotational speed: 9000 rpm
